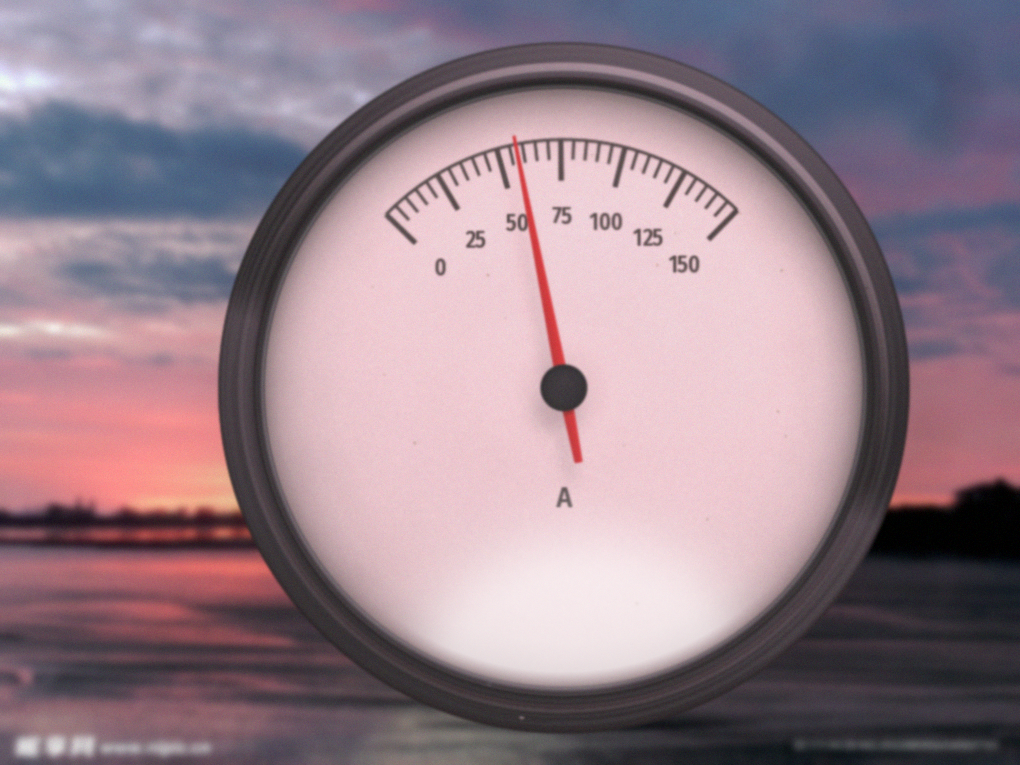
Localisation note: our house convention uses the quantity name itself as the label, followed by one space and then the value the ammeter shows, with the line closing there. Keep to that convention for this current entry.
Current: 57.5 A
